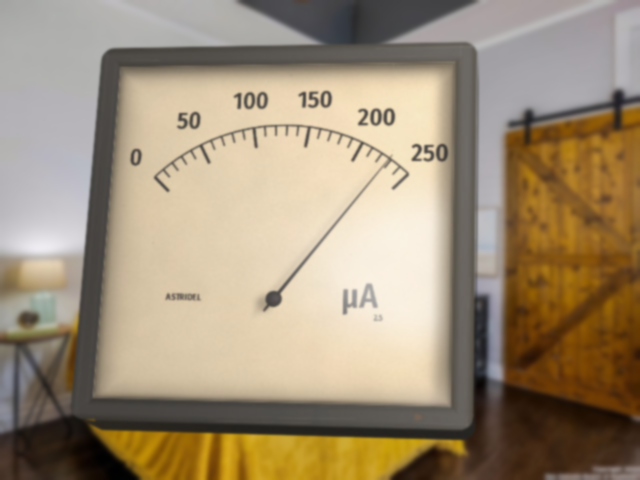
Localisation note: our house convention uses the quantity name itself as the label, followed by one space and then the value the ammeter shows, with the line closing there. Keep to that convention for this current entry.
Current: 230 µA
